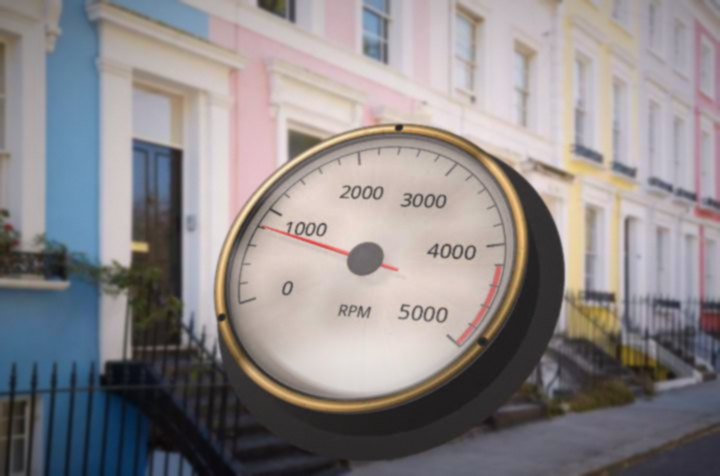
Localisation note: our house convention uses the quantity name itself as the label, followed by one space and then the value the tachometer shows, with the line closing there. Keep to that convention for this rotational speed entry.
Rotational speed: 800 rpm
